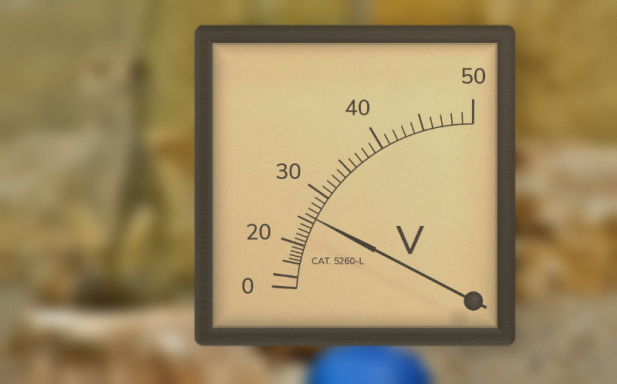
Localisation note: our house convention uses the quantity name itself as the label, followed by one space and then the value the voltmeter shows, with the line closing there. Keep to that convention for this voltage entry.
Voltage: 26 V
